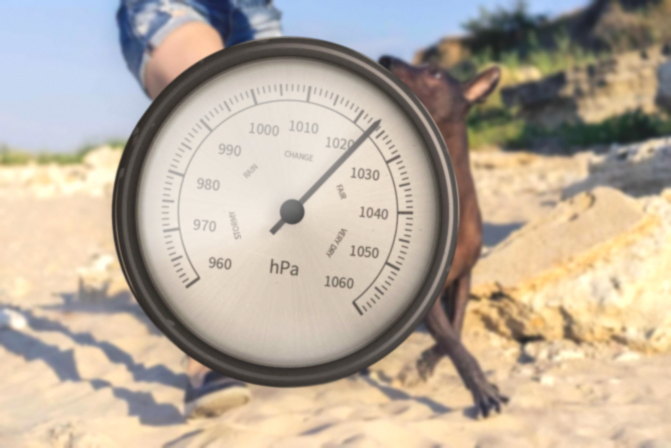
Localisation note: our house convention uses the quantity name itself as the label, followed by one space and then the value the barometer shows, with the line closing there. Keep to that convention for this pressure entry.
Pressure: 1023 hPa
